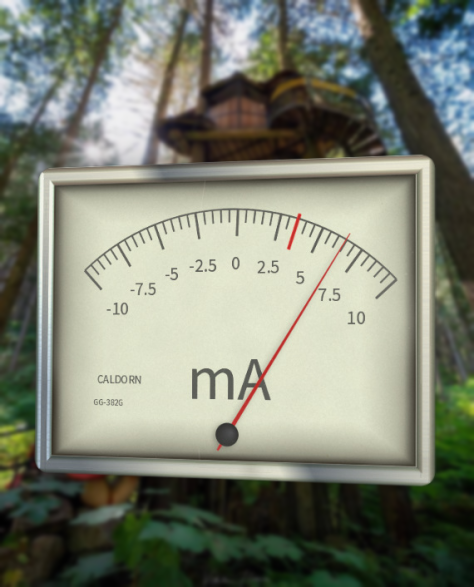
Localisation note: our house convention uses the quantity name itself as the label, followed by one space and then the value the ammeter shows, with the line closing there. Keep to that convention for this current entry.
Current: 6.5 mA
